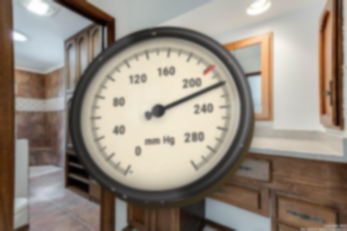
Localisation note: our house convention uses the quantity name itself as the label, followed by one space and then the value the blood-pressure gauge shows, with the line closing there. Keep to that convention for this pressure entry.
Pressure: 220 mmHg
